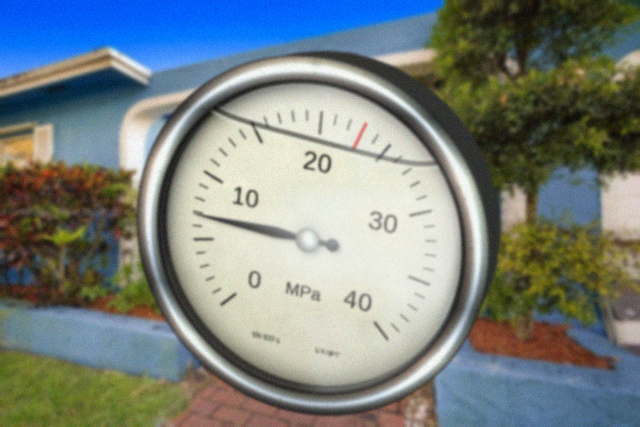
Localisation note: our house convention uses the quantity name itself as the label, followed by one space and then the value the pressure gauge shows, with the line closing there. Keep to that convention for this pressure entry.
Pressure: 7 MPa
